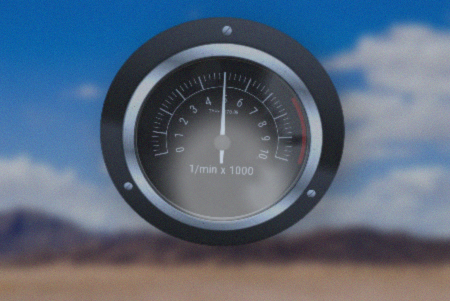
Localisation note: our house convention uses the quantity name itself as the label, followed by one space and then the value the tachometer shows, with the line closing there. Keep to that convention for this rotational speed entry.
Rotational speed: 5000 rpm
